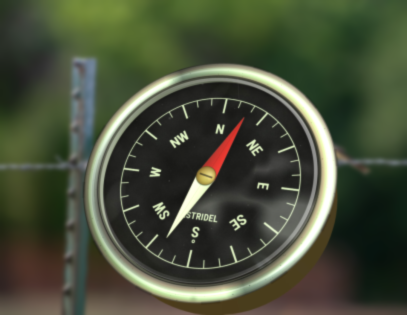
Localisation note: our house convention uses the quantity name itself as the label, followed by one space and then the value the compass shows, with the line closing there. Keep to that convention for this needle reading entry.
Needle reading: 20 °
